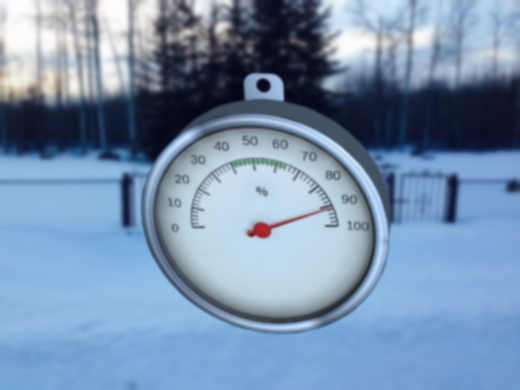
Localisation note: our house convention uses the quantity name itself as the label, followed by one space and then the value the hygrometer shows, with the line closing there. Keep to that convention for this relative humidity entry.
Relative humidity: 90 %
